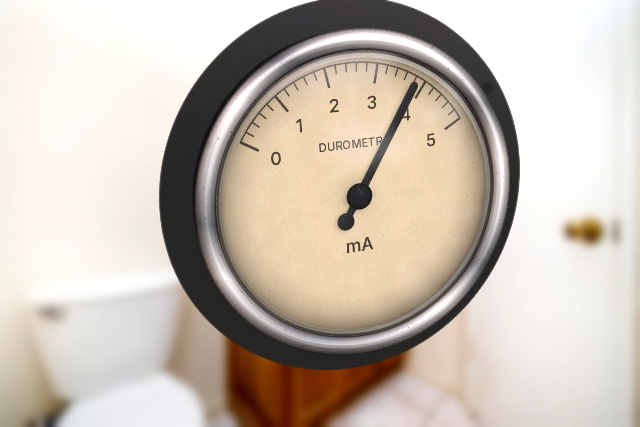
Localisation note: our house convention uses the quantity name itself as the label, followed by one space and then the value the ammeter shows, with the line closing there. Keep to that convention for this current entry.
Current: 3.8 mA
